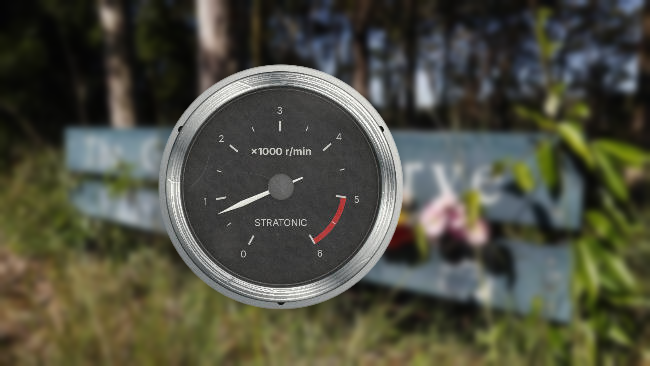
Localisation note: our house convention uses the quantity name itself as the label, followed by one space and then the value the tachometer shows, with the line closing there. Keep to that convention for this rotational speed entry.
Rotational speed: 750 rpm
